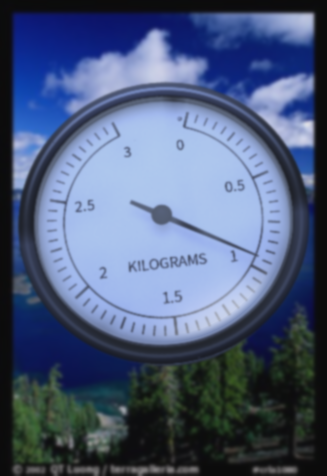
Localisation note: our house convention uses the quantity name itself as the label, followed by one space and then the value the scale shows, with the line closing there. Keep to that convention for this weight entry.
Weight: 0.95 kg
